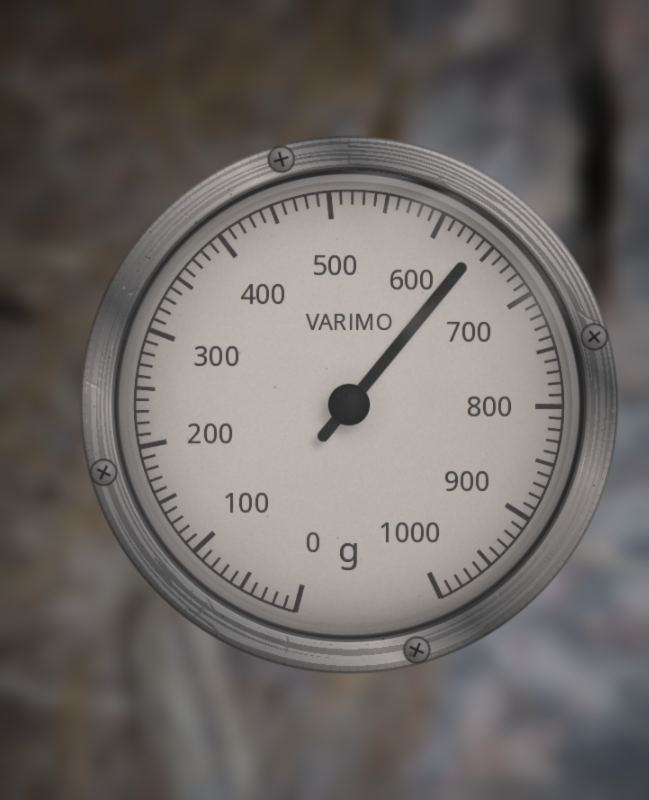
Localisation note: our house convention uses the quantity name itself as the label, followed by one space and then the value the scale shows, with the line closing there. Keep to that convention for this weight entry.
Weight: 640 g
